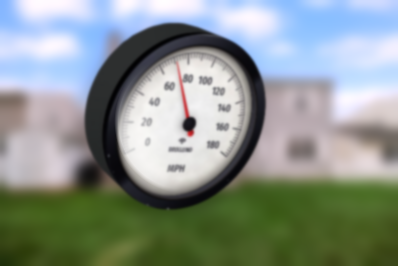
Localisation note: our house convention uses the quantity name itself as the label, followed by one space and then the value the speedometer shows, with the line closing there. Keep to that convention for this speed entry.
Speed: 70 mph
